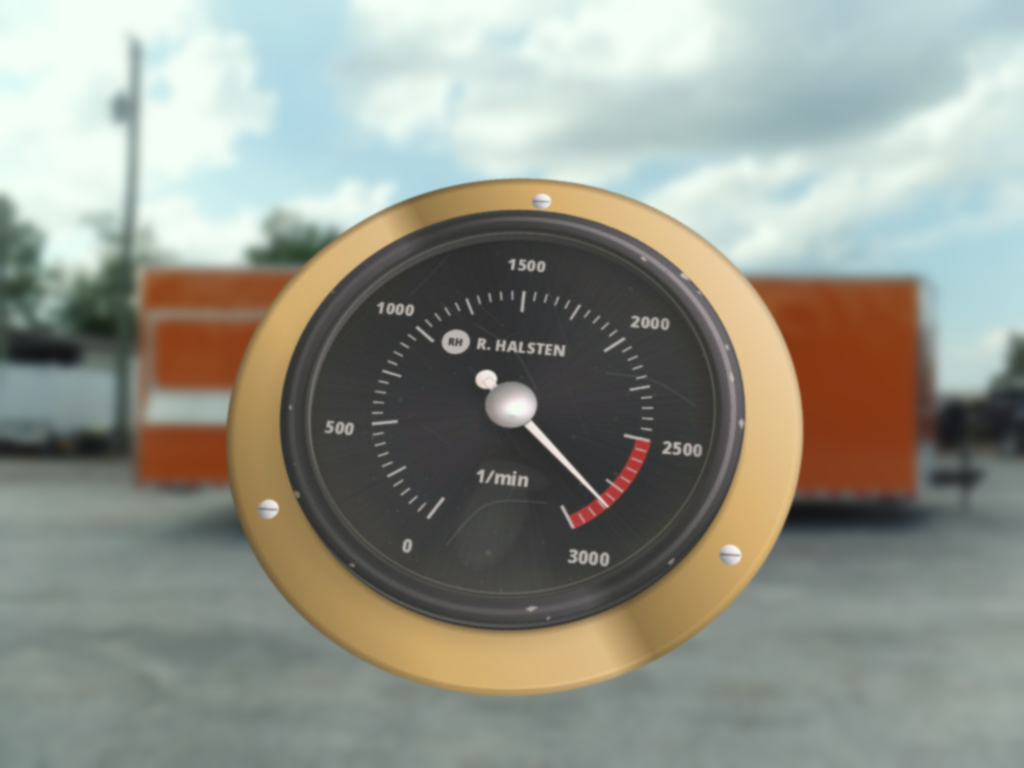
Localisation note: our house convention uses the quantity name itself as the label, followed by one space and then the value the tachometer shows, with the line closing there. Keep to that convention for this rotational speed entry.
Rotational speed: 2850 rpm
